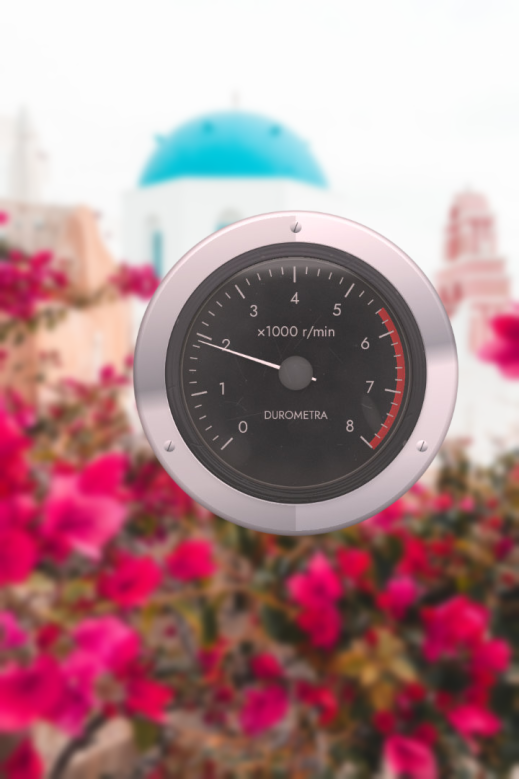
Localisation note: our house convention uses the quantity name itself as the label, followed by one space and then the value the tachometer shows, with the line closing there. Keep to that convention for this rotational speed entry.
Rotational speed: 1900 rpm
